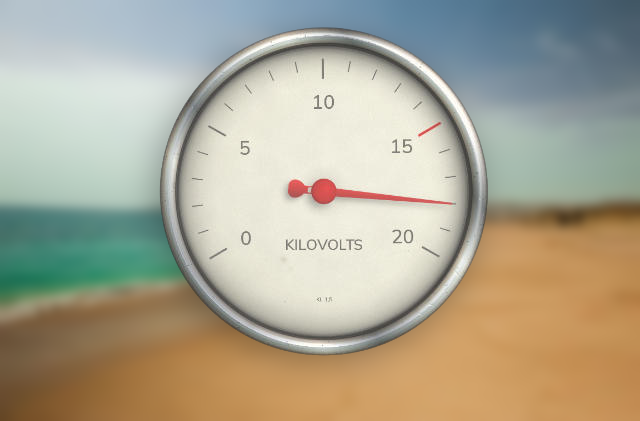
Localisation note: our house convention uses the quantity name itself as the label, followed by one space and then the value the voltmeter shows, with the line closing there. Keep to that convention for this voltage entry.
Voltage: 18 kV
